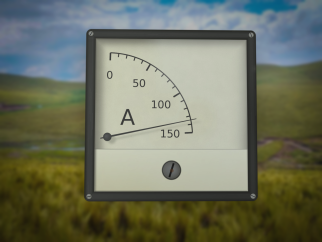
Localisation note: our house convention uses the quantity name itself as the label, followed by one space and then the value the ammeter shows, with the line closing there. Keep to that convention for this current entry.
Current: 135 A
